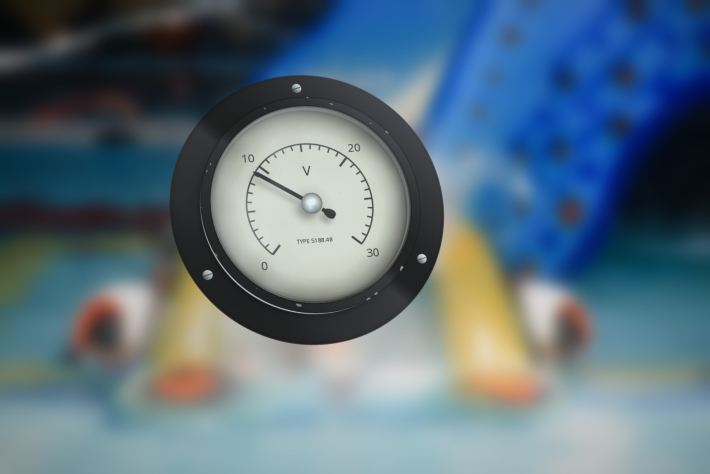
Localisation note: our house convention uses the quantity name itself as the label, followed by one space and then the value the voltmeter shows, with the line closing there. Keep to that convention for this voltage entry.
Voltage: 9 V
